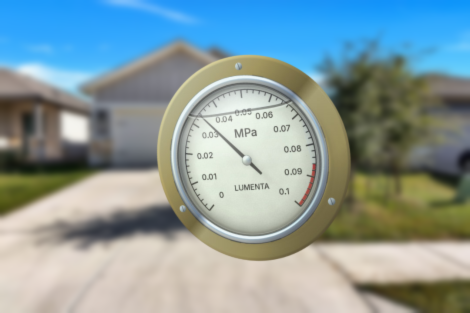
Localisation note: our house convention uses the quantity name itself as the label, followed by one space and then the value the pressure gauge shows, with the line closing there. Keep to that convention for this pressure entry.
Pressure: 0.034 MPa
